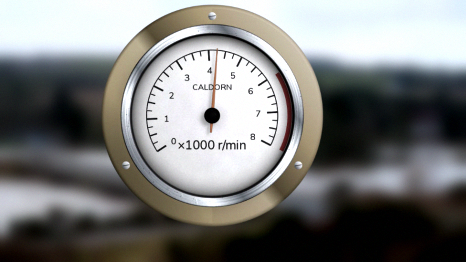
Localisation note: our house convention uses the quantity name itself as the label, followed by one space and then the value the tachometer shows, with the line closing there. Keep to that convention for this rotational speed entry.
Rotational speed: 4250 rpm
